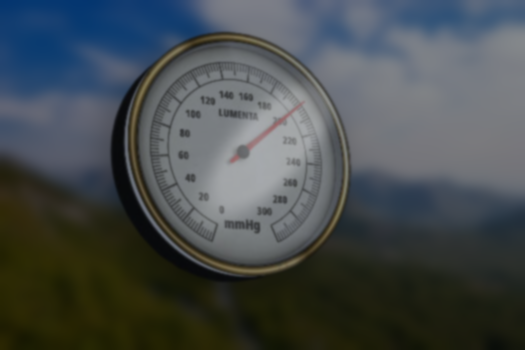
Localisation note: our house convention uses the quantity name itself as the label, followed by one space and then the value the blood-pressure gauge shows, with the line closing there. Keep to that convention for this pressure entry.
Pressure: 200 mmHg
